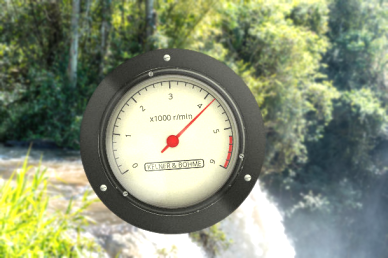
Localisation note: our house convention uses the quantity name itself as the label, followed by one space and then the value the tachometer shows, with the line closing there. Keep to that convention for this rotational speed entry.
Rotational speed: 4200 rpm
